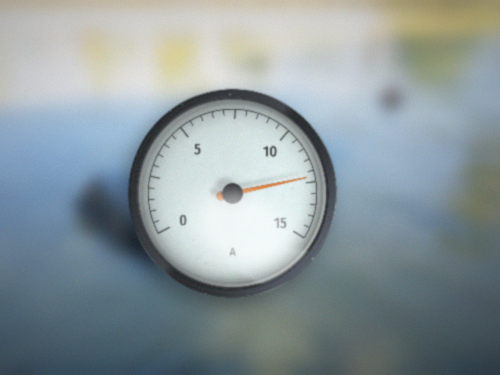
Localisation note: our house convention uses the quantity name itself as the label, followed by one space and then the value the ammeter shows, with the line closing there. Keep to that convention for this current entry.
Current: 12.25 A
